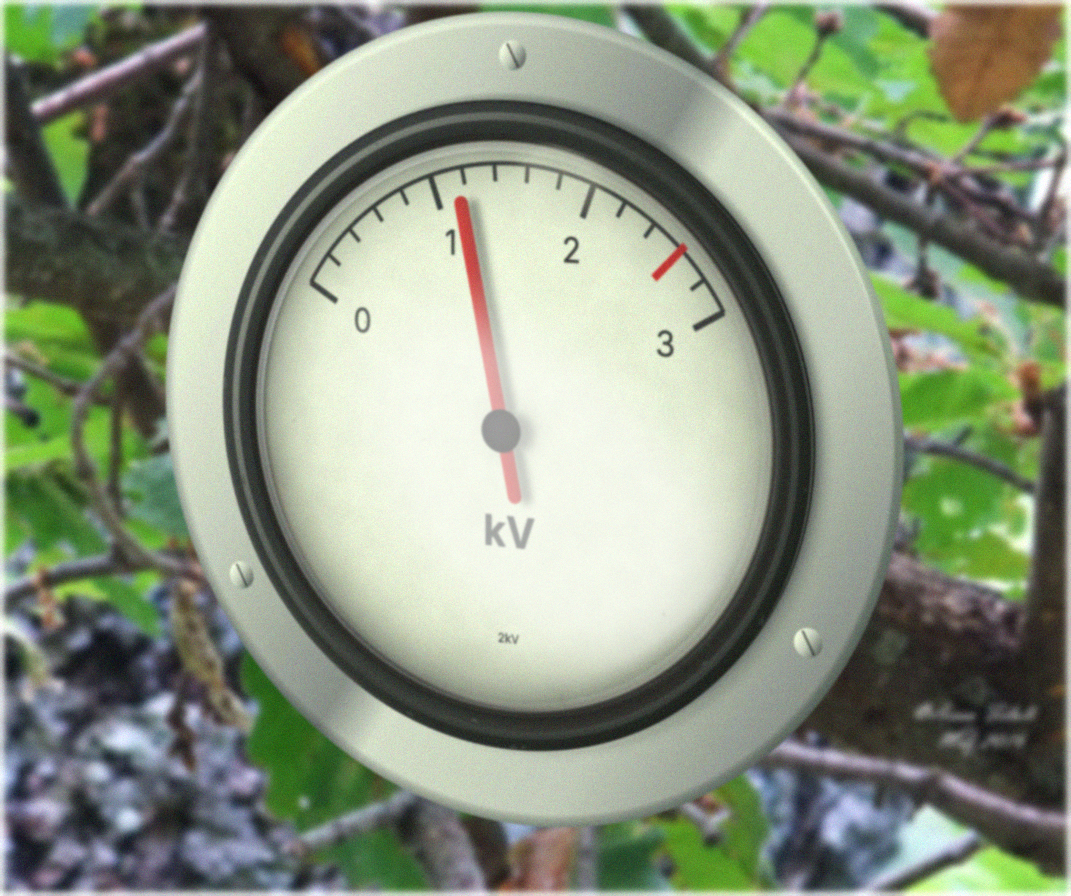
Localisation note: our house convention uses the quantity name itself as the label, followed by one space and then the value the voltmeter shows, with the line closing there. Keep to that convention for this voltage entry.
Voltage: 1.2 kV
